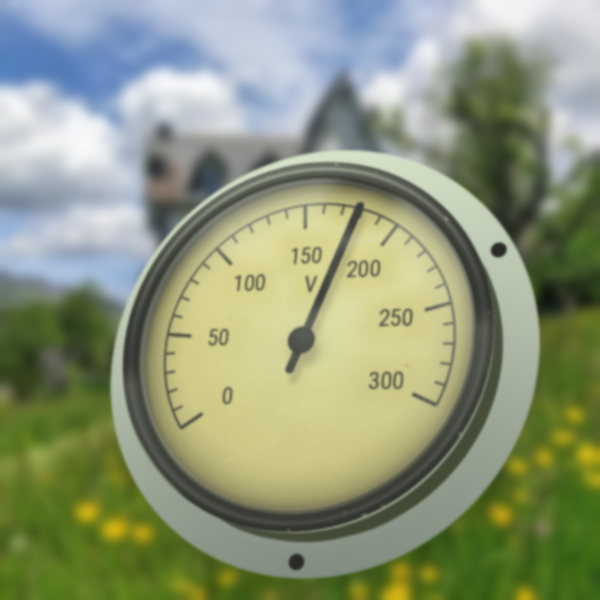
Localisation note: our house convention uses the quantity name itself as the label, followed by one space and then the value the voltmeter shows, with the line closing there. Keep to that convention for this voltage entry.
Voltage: 180 V
